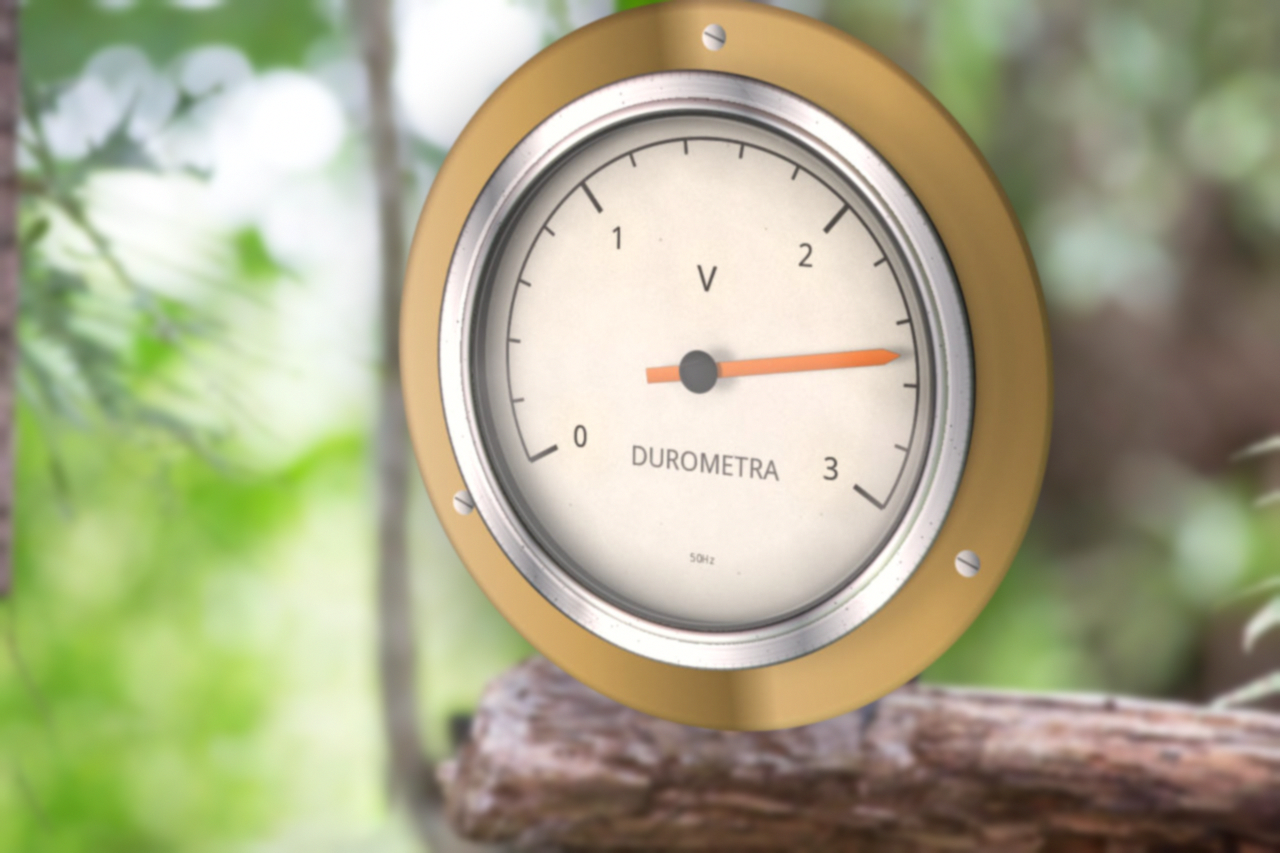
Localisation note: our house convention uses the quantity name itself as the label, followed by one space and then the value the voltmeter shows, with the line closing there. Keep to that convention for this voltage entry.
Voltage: 2.5 V
